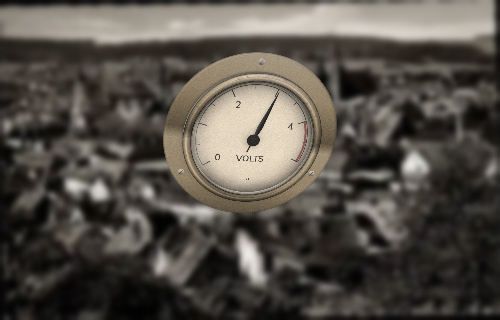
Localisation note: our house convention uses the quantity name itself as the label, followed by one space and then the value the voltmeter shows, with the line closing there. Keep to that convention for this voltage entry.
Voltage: 3 V
